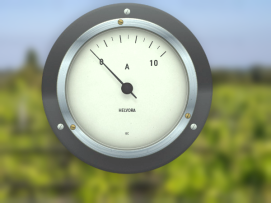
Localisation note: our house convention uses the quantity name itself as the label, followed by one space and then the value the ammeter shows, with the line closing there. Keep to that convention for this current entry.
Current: 0 A
